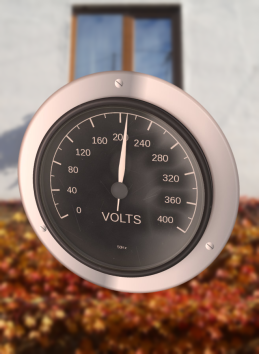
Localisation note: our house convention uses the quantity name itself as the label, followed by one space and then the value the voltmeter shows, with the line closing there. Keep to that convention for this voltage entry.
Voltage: 210 V
